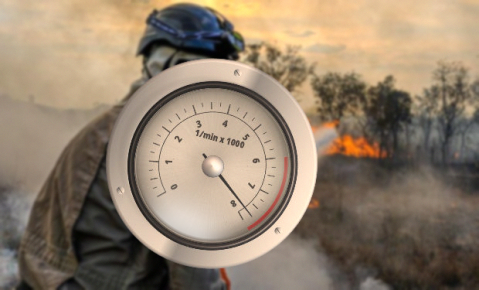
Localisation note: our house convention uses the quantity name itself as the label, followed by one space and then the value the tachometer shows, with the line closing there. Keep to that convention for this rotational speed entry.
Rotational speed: 7750 rpm
